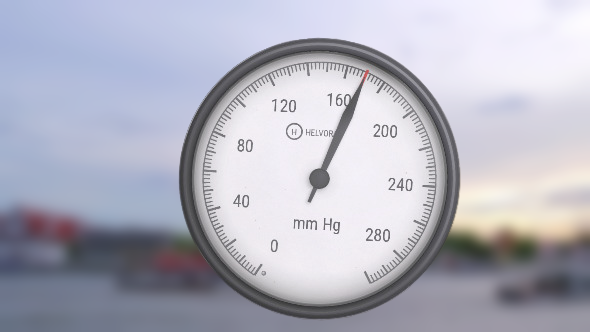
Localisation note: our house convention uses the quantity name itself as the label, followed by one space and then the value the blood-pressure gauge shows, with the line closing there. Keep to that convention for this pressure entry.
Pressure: 170 mmHg
